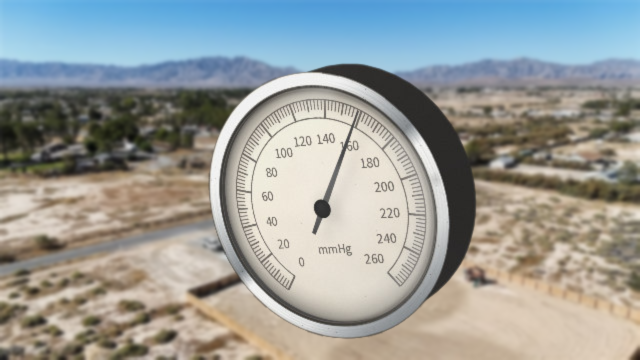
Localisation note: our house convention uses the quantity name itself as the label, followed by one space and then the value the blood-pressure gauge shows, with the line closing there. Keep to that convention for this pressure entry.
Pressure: 160 mmHg
